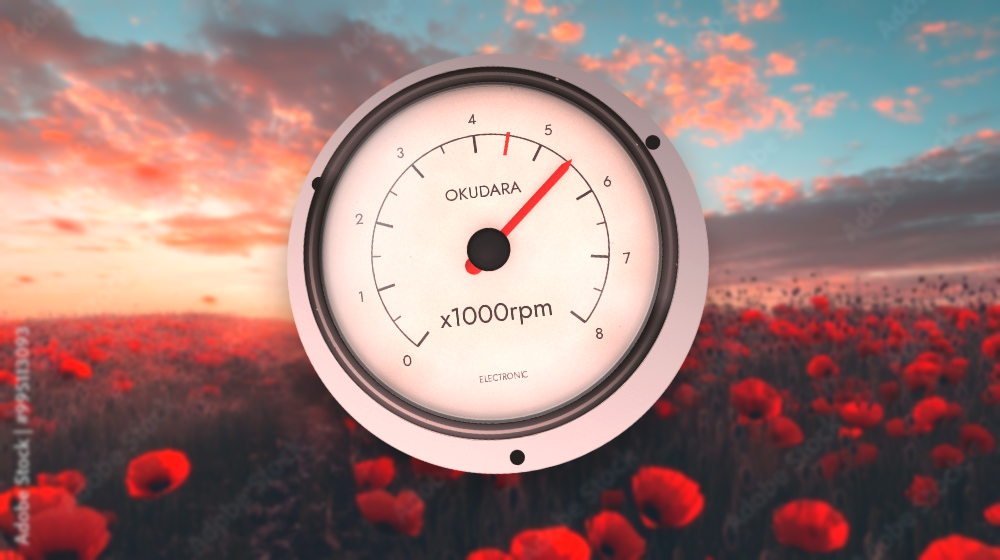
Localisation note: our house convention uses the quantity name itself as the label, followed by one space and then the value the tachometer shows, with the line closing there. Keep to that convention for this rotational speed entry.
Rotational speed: 5500 rpm
